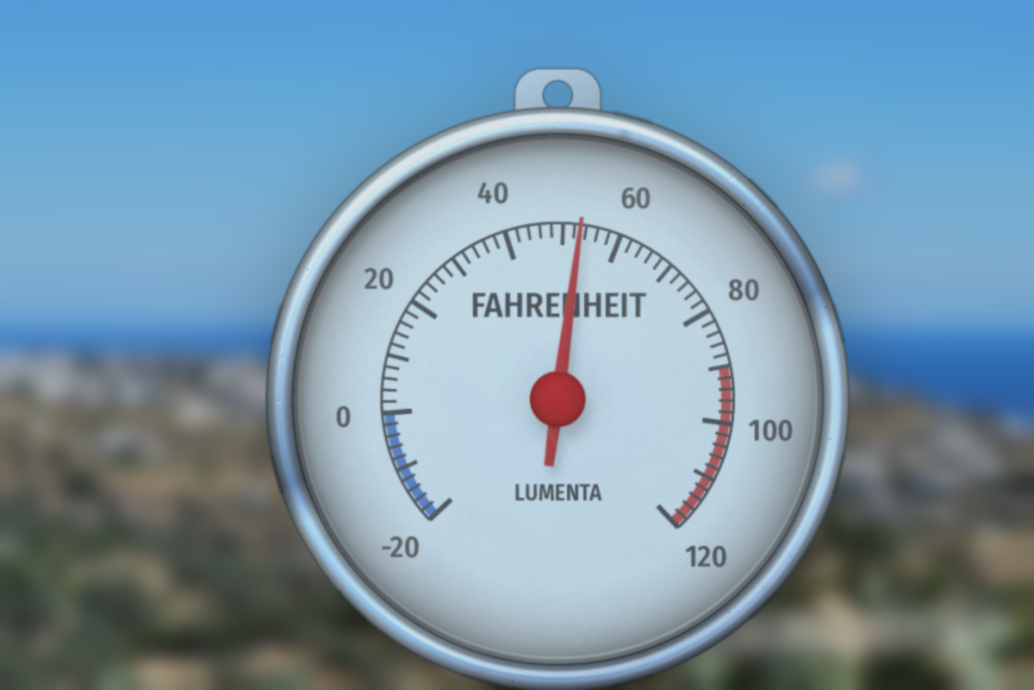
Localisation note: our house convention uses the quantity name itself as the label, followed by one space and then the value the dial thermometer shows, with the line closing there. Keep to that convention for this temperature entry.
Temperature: 53 °F
